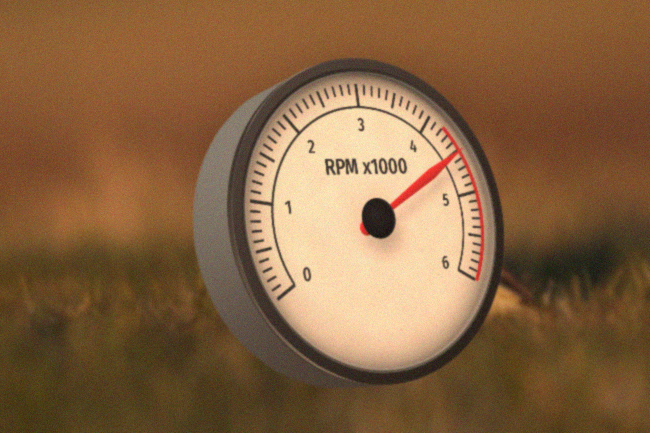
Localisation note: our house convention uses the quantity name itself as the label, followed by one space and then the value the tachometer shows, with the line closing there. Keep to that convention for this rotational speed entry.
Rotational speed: 4500 rpm
